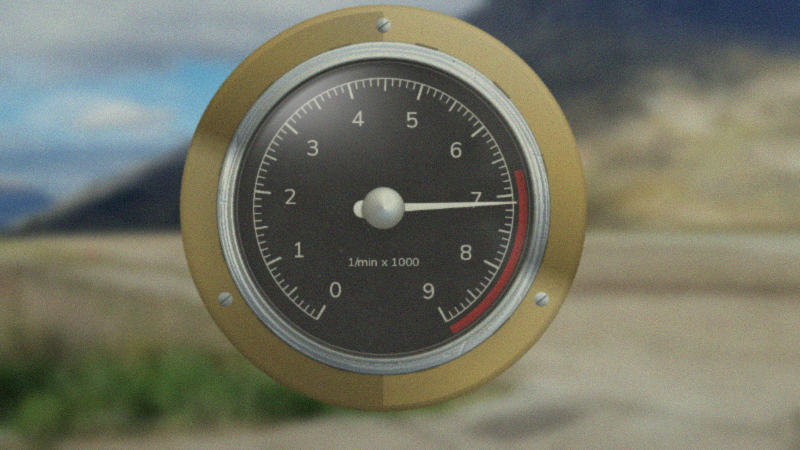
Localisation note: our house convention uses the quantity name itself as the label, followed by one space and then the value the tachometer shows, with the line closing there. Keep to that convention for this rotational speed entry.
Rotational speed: 7100 rpm
